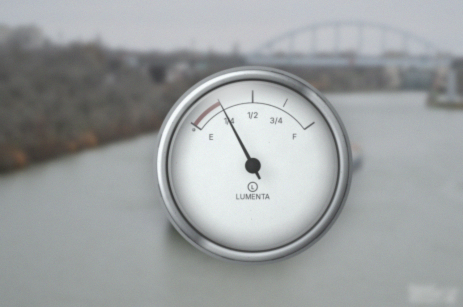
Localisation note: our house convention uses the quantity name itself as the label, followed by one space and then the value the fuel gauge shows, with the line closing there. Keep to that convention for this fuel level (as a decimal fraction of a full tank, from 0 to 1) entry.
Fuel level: 0.25
